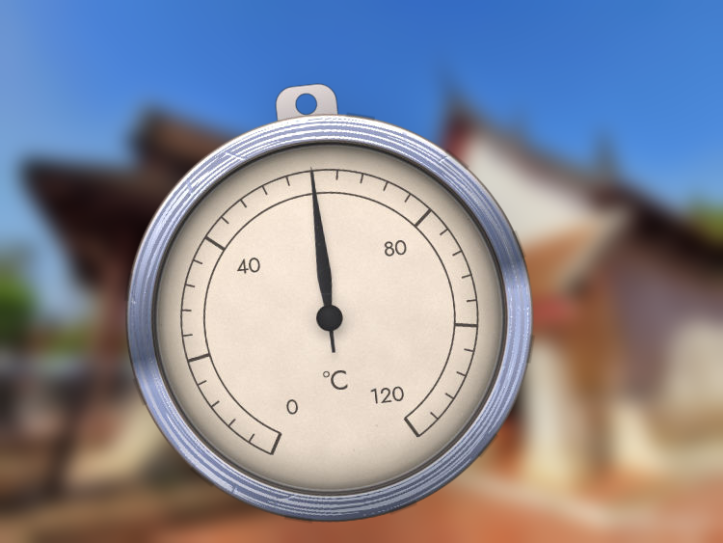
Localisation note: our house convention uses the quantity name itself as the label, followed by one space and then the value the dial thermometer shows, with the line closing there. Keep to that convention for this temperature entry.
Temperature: 60 °C
